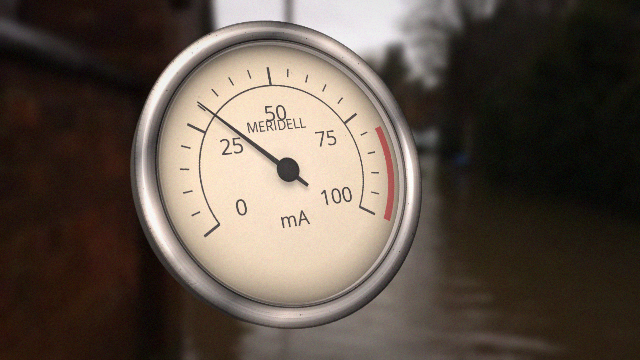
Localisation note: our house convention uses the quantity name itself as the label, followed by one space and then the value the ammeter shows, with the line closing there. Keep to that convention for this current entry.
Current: 30 mA
